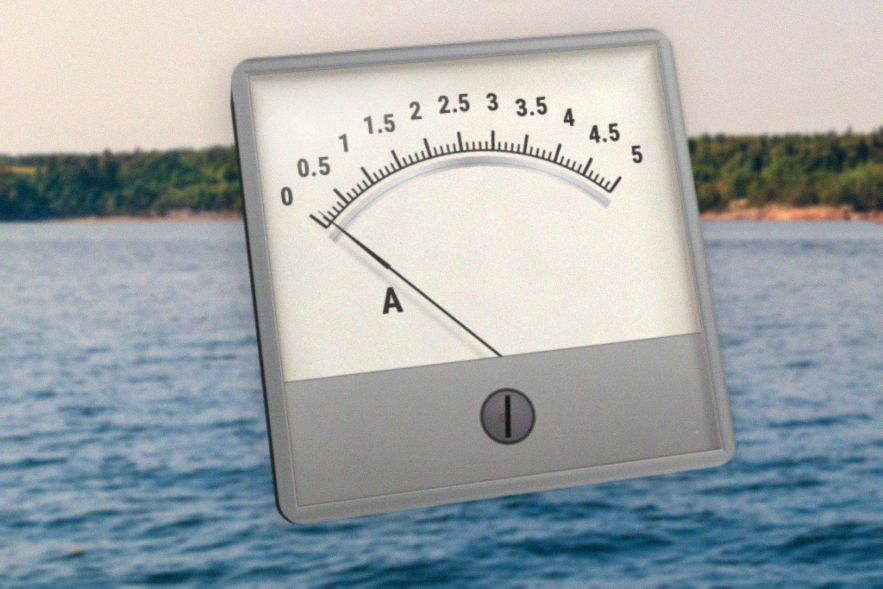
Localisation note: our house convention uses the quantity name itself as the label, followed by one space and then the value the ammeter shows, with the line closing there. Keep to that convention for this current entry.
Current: 0.1 A
